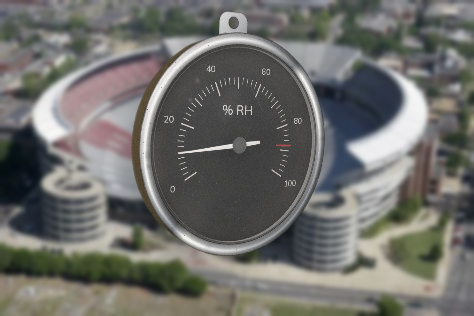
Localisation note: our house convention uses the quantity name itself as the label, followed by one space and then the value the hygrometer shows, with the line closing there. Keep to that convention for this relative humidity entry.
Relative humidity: 10 %
